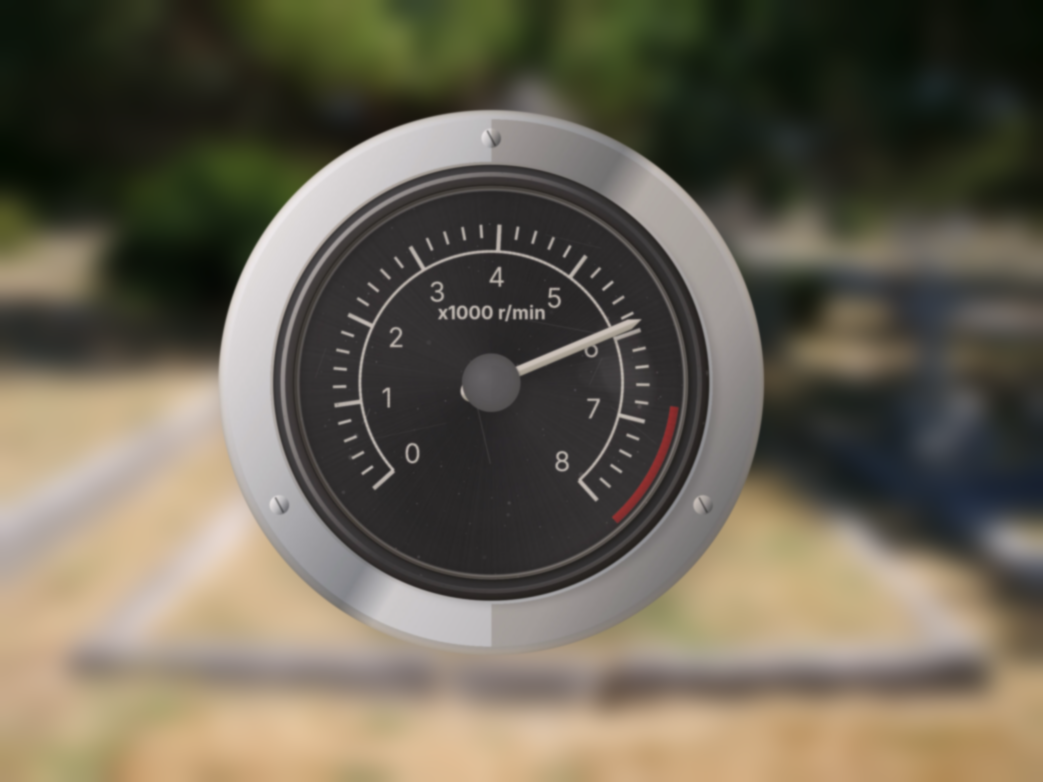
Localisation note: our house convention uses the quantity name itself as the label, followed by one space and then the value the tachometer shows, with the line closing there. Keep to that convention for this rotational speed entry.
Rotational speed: 5900 rpm
